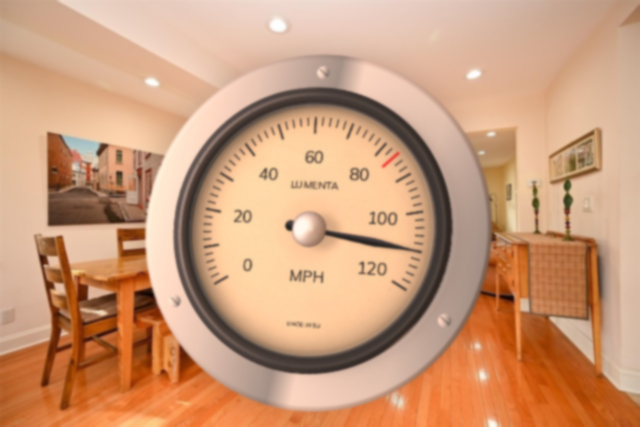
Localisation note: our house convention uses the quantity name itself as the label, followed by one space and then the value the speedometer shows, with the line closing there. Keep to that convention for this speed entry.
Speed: 110 mph
